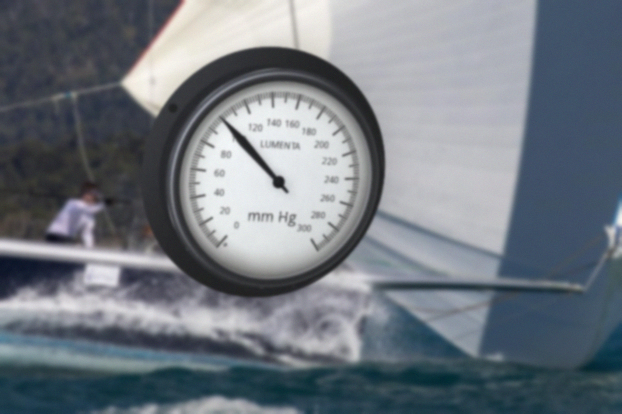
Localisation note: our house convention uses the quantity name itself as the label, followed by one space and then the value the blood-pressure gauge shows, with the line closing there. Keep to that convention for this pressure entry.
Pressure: 100 mmHg
